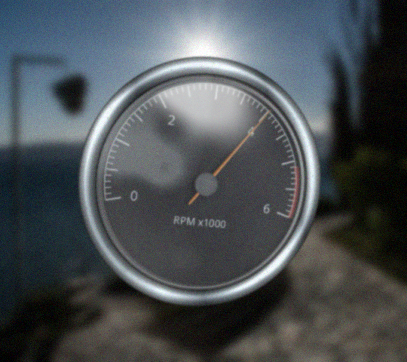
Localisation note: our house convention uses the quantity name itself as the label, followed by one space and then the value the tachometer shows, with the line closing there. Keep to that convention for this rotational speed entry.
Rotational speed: 4000 rpm
